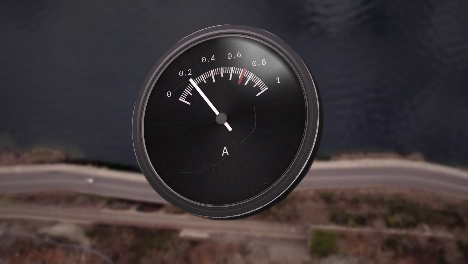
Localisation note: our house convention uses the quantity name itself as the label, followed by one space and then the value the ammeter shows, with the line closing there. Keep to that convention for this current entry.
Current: 0.2 A
